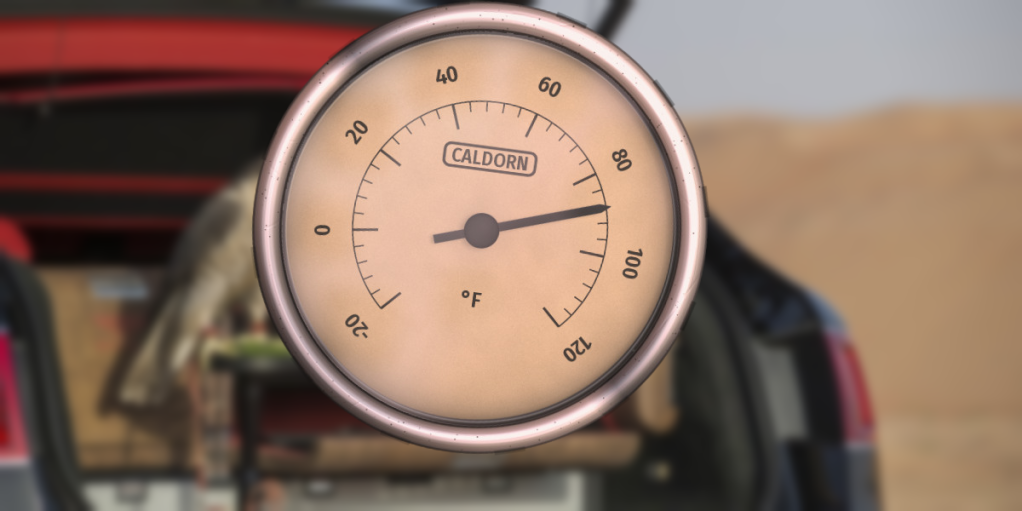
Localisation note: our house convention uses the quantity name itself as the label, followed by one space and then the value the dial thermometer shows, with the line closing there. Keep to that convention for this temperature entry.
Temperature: 88 °F
